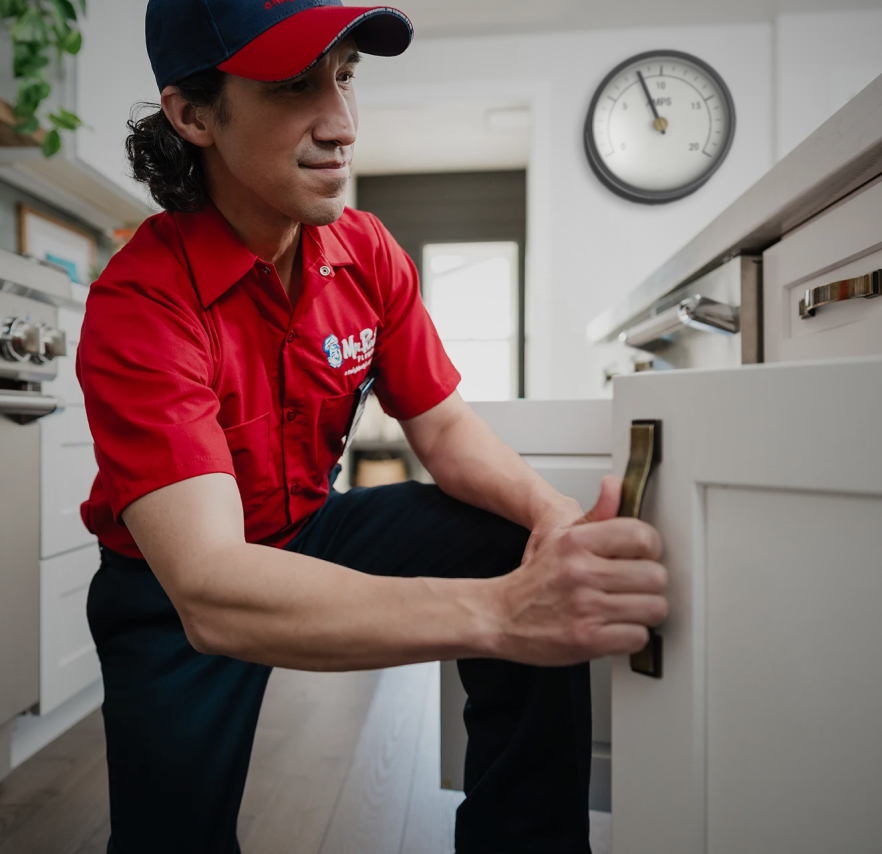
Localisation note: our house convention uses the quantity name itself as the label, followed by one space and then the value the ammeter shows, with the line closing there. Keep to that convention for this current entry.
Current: 8 A
